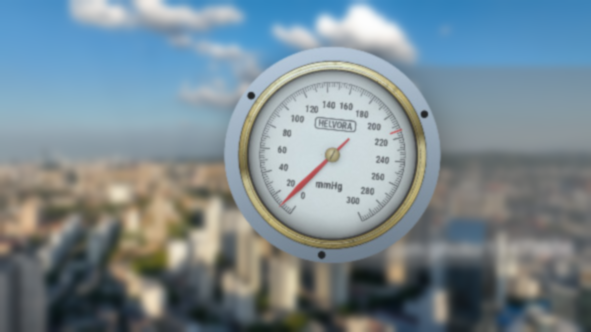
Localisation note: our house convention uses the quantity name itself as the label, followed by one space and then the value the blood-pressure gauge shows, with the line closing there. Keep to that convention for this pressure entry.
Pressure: 10 mmHg
